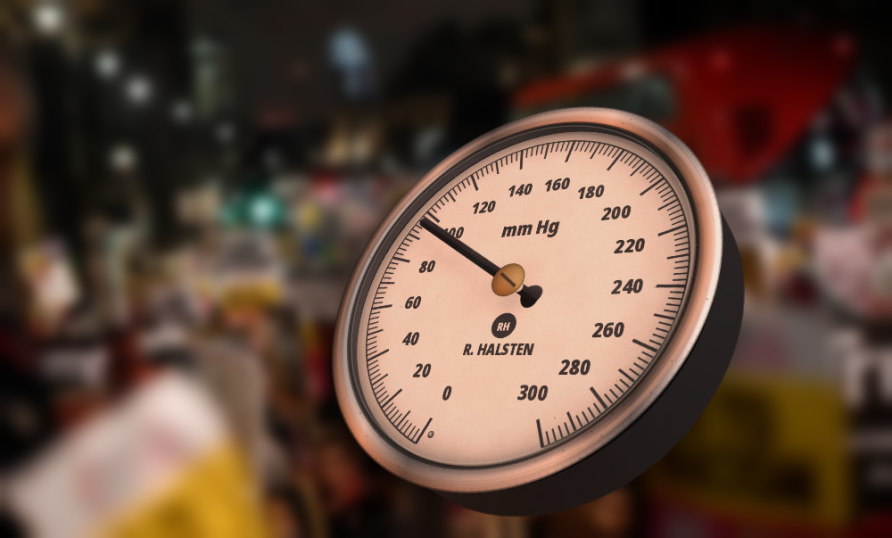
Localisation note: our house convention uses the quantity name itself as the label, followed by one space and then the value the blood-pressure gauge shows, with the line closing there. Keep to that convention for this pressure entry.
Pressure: 96 mmHg
